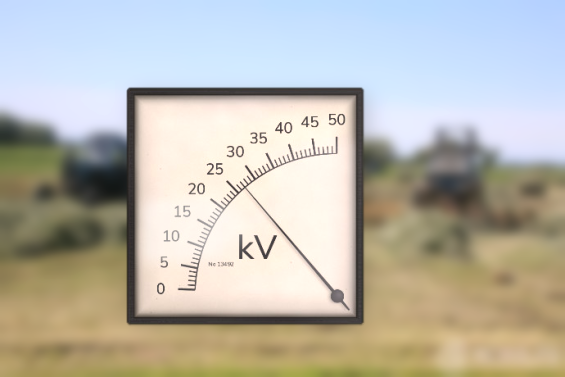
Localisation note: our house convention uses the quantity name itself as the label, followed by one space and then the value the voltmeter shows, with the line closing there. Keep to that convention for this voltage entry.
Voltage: 27 kV
